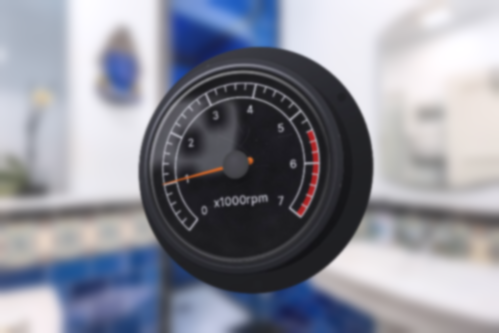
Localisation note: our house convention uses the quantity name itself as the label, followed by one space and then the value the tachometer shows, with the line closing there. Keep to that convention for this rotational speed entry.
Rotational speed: 1000 rpm
